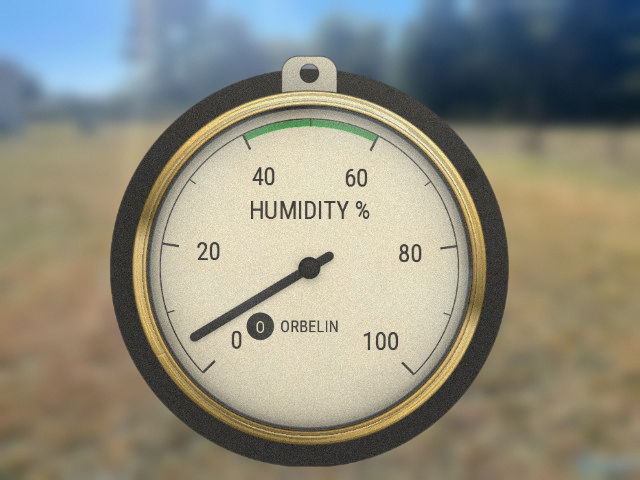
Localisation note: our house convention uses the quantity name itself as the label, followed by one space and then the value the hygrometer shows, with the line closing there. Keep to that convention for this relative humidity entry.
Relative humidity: 5 %
